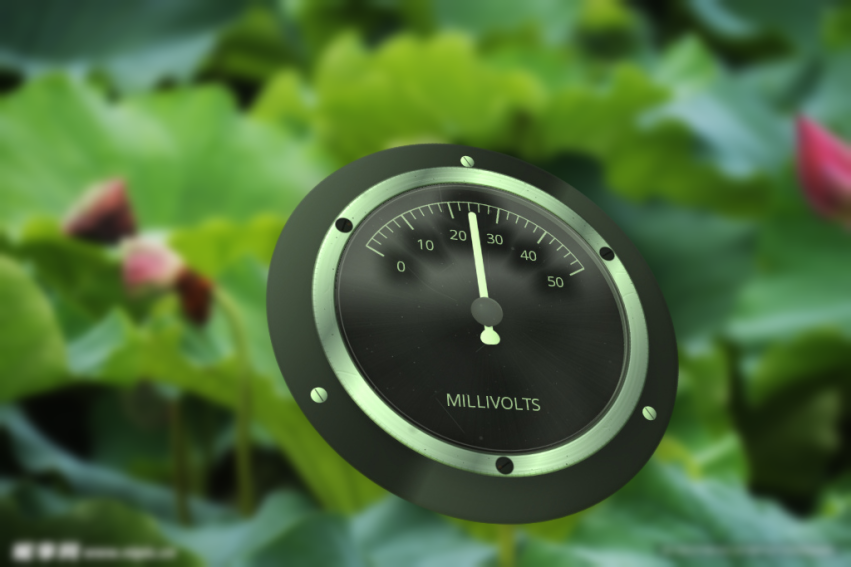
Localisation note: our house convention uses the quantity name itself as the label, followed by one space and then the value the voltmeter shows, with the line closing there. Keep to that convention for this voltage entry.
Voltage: 24 mV
